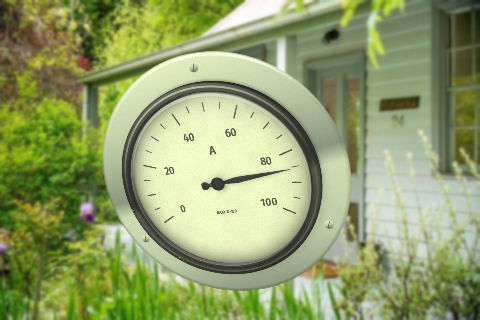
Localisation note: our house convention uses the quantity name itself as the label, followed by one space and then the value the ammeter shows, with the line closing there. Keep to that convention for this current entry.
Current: 85 A
